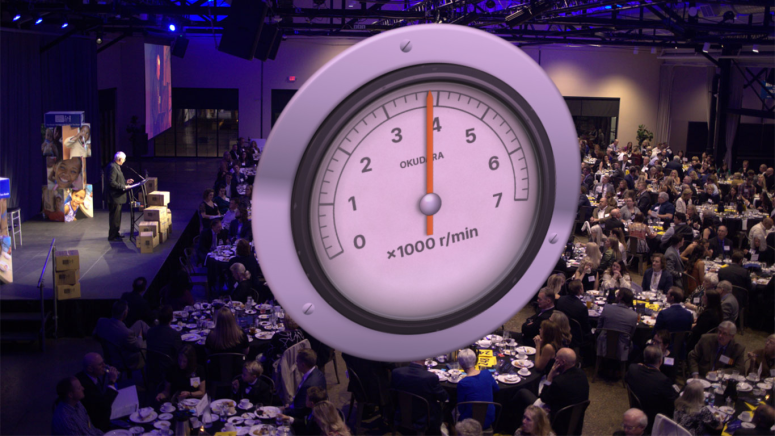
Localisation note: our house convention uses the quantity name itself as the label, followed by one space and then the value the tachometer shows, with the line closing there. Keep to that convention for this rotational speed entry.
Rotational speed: 3800 rpm
